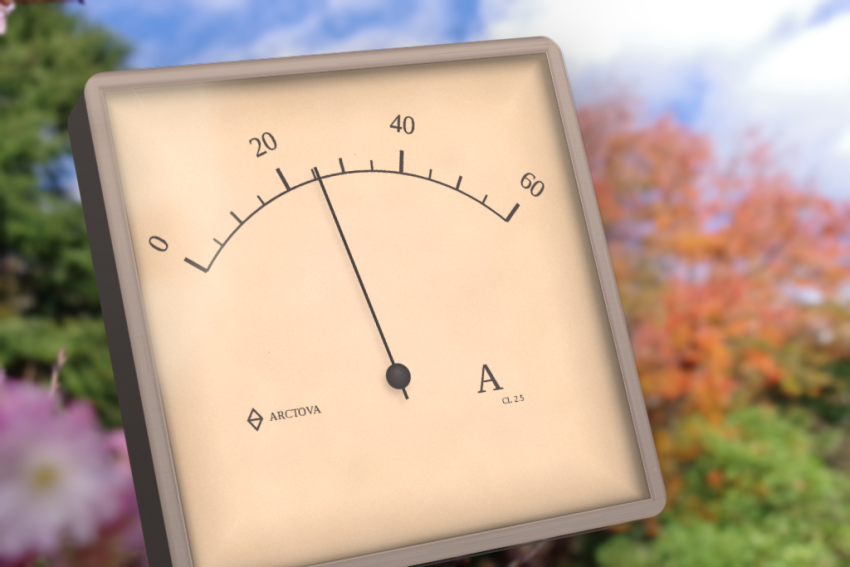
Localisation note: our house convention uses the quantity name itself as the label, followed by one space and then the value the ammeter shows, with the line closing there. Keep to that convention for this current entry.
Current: 25 A
